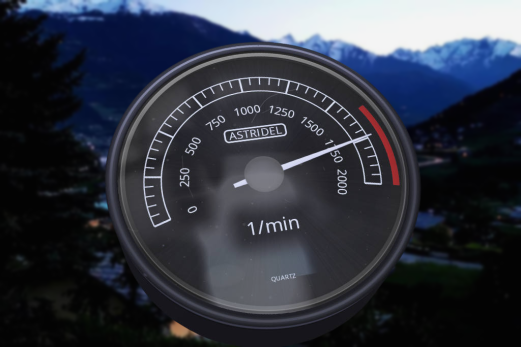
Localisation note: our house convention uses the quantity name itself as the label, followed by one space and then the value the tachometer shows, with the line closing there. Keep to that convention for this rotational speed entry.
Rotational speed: 1750 rpm
